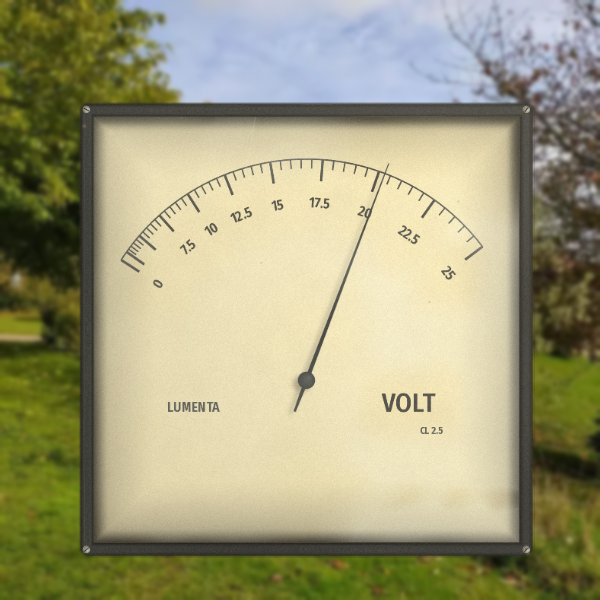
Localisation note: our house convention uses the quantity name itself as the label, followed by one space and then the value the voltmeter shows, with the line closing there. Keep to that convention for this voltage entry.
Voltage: 20.25 V
